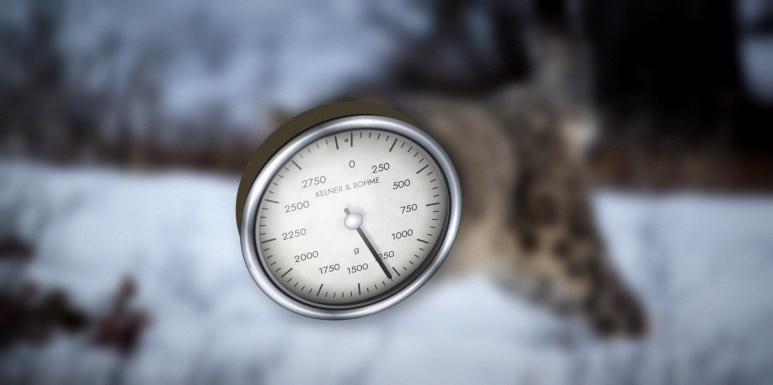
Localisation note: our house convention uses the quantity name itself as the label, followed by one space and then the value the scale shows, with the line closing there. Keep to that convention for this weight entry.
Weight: 1300 g
